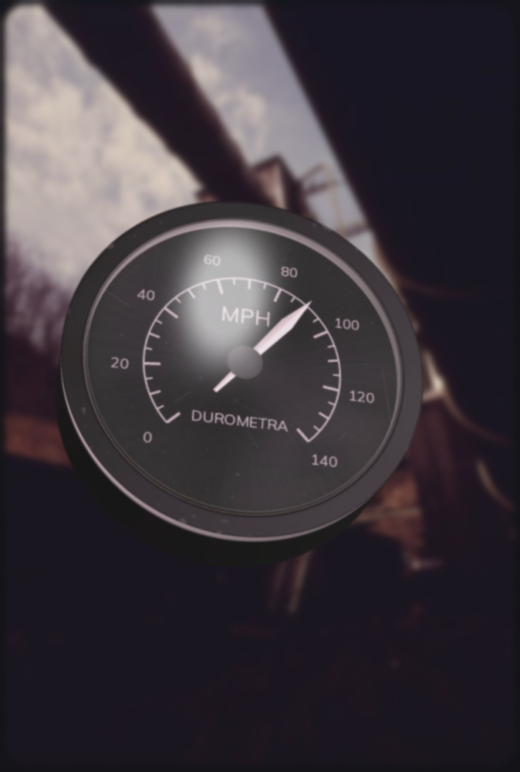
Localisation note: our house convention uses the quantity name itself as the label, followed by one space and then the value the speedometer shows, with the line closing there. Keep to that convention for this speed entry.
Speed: 90 mph
